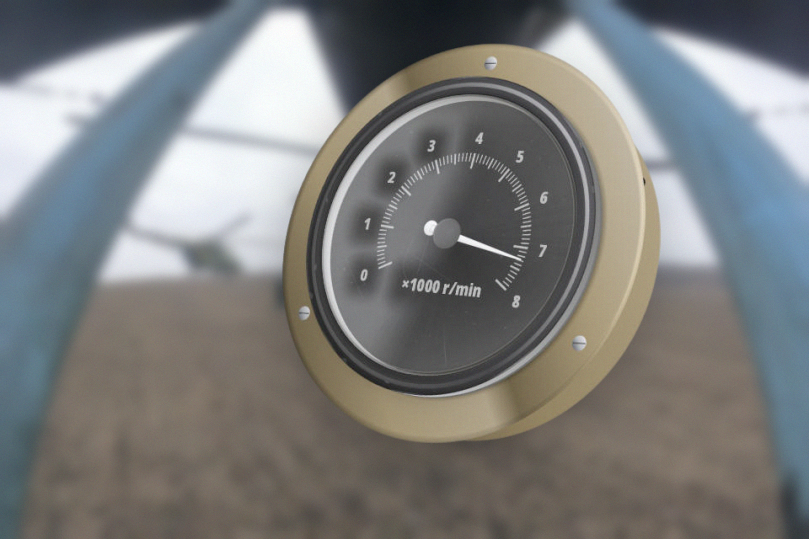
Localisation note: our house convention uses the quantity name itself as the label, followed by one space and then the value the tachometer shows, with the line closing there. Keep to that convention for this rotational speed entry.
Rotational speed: 7300 rpm
